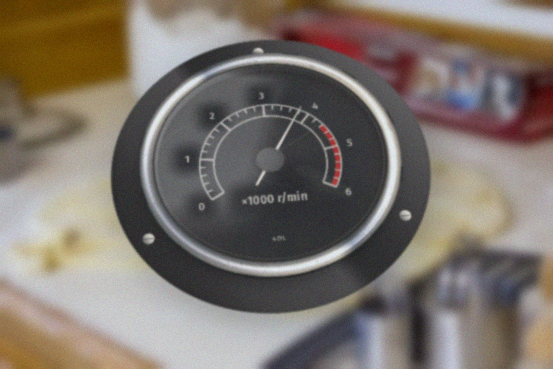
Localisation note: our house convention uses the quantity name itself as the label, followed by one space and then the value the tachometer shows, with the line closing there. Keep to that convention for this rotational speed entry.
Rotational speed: 3800 rpm
